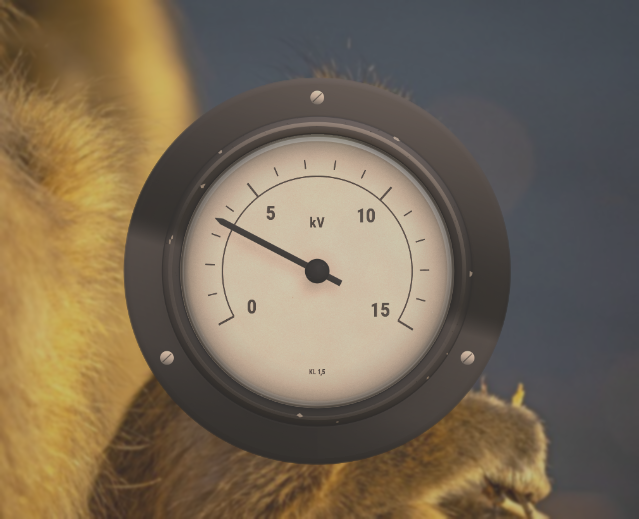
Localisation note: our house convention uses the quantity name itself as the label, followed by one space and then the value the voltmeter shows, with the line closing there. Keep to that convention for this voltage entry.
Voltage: 3.5 kV
